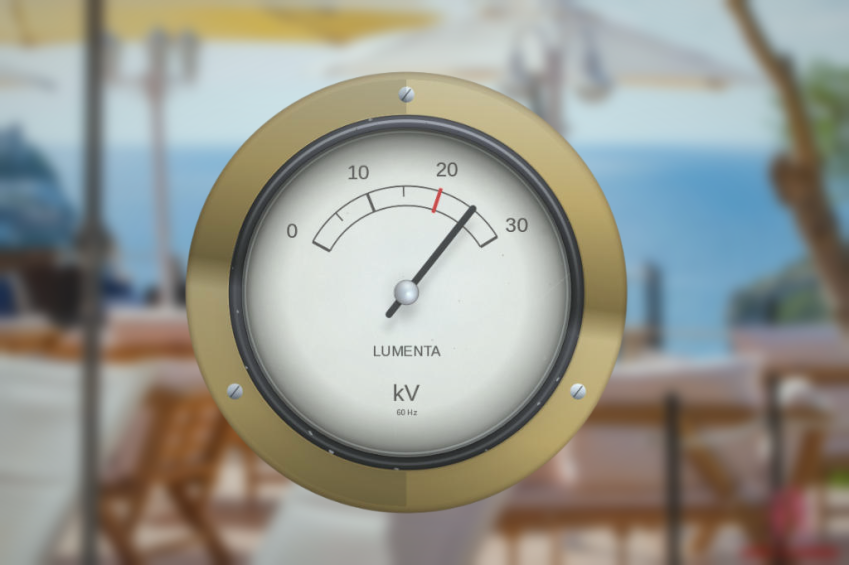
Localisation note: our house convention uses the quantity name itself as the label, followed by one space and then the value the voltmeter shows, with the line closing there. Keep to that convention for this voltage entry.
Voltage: 25 kV
